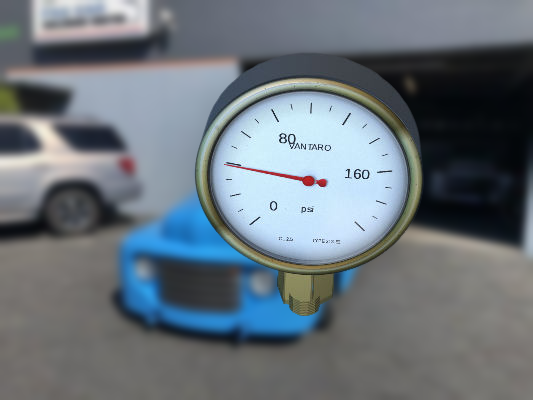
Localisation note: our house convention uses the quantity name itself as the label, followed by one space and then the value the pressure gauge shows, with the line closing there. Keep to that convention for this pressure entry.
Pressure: 40 psi
